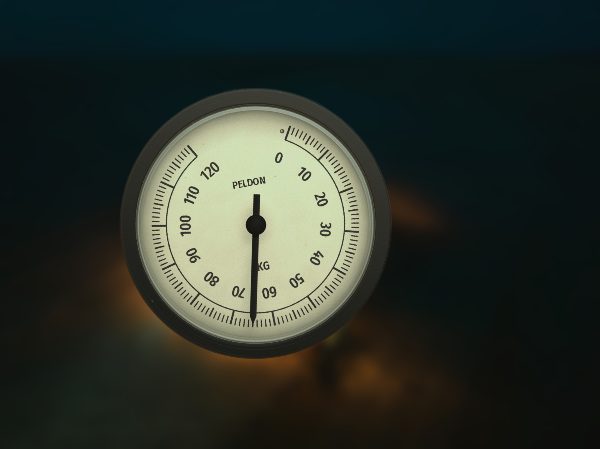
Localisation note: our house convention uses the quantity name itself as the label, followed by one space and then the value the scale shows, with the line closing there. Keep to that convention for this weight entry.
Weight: 65 kg
